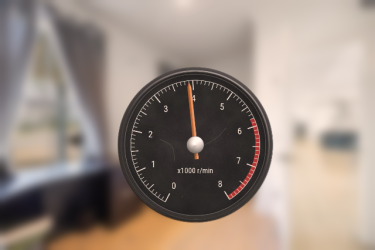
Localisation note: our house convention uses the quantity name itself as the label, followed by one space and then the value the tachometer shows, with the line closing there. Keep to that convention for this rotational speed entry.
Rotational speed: 3900 rpm
